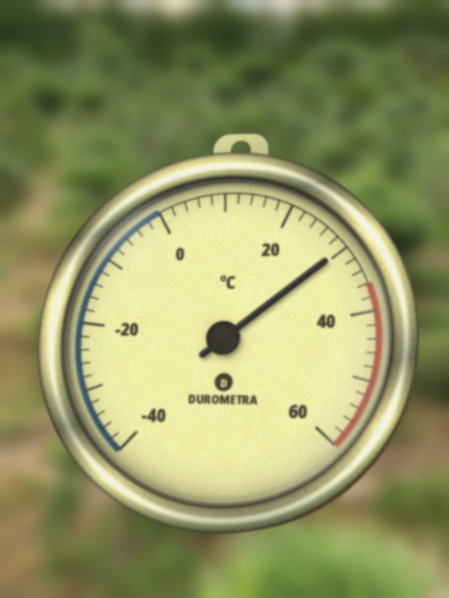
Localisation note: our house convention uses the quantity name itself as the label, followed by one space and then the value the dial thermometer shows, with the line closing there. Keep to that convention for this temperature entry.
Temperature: 30 °C
